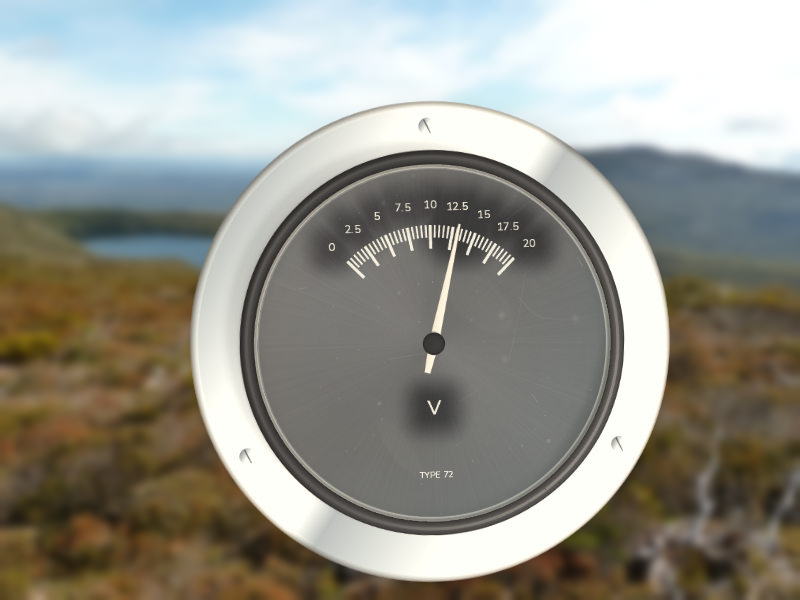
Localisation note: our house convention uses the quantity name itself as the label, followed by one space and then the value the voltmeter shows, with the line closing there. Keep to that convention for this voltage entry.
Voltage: 13 V
